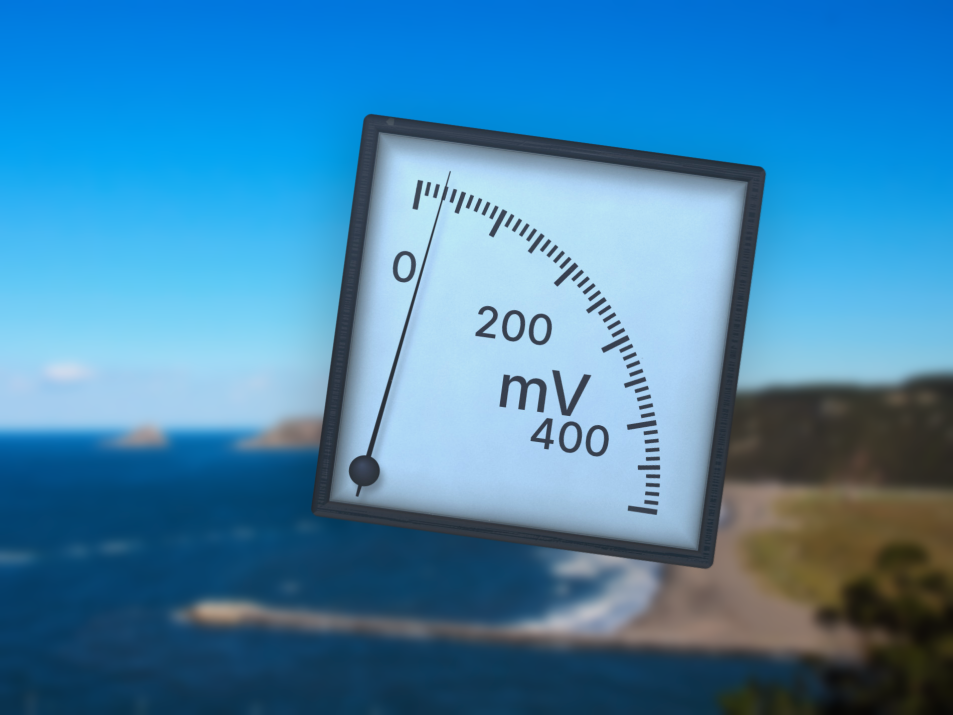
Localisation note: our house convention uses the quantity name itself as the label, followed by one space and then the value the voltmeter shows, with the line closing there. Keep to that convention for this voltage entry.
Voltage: 30 mV
